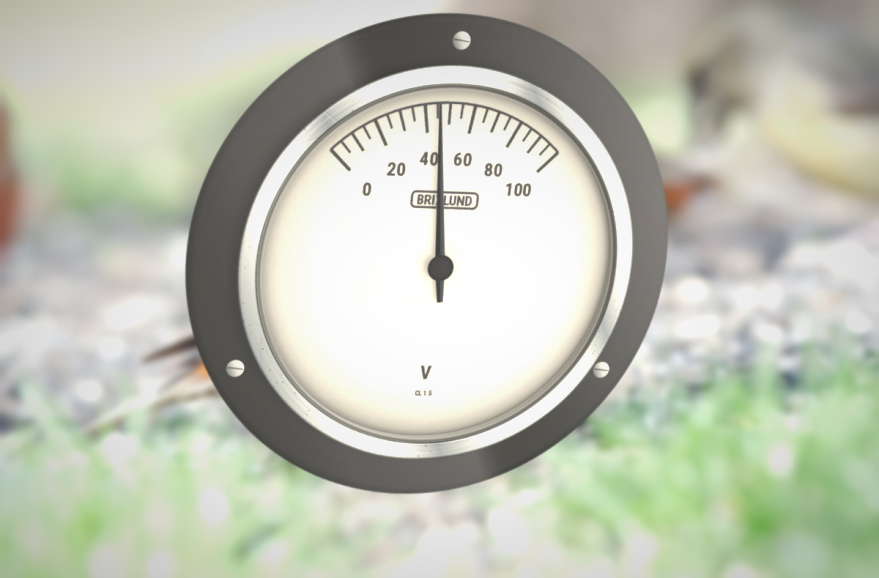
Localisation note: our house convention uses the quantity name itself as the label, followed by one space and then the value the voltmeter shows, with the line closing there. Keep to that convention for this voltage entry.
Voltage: 45 V
